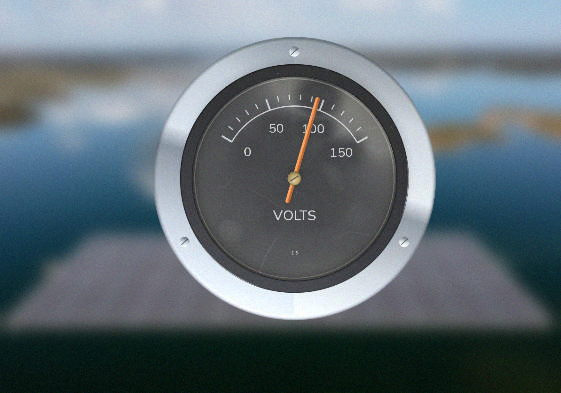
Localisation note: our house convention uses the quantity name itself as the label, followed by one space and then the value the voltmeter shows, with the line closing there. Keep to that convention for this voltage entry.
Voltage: 95 V
